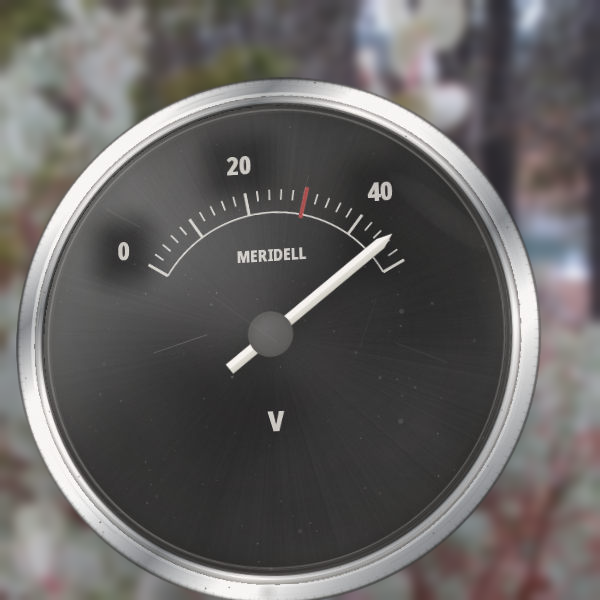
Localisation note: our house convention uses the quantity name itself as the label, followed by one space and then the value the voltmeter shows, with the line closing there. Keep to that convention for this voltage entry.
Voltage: 46 V
